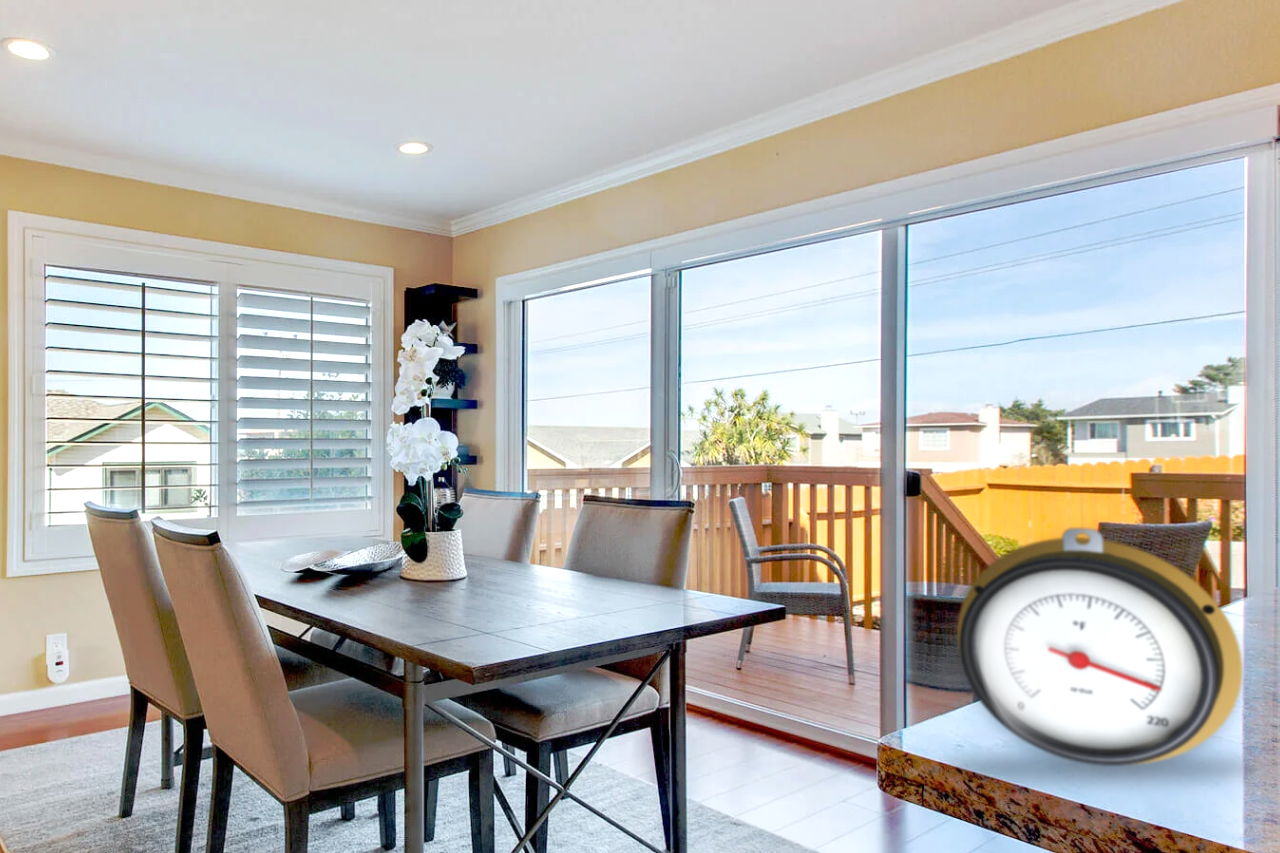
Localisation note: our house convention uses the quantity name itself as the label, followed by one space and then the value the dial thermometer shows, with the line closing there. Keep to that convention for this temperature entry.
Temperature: 200 °F
